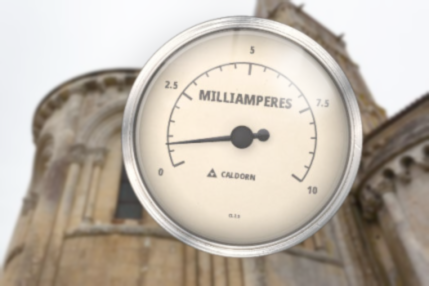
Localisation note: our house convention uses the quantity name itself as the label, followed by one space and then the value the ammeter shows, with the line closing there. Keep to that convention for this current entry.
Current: 0.75 mA
